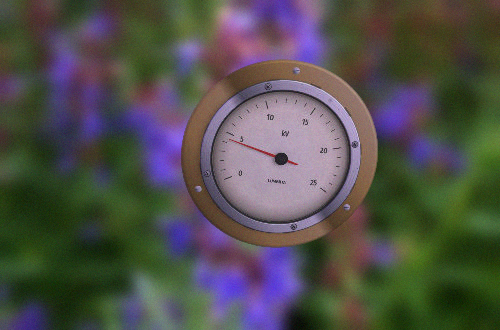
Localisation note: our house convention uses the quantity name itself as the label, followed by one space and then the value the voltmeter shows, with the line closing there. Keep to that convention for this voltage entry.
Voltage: 4.5 kV
